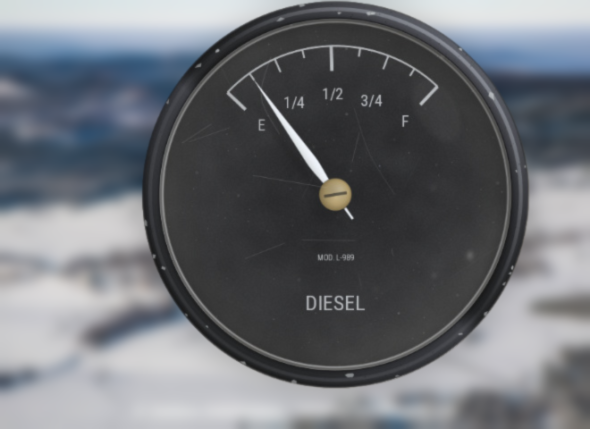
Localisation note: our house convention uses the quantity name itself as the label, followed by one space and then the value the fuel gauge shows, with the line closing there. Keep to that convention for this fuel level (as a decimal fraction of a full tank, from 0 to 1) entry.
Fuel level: 0.125
